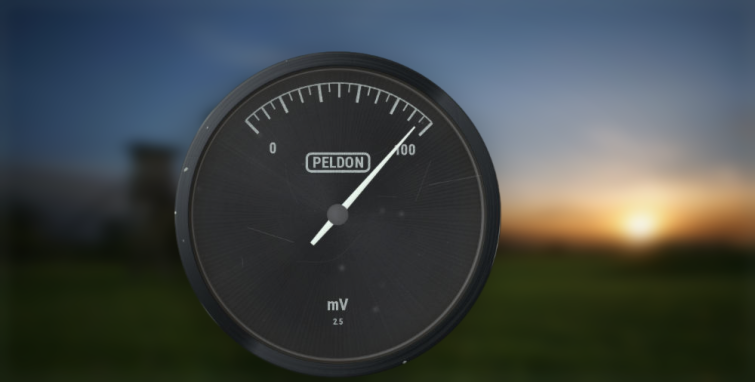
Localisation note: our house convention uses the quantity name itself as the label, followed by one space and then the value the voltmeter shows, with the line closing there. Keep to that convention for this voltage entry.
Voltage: 95 mV
